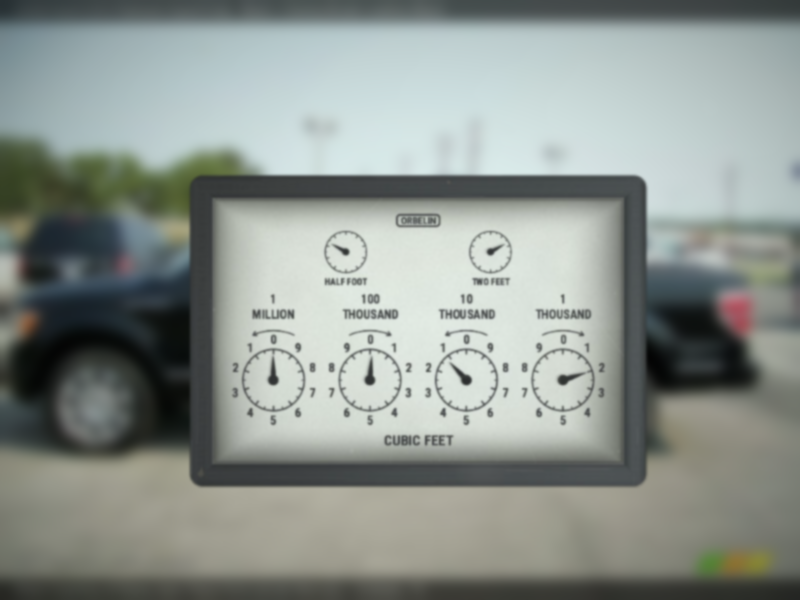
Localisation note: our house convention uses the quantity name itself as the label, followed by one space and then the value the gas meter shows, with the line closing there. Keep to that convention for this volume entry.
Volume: 1200 ft³
